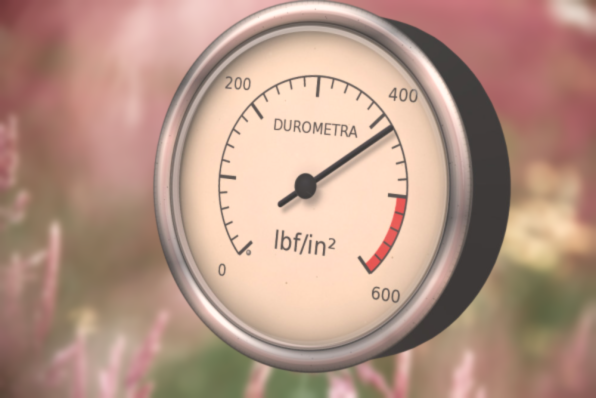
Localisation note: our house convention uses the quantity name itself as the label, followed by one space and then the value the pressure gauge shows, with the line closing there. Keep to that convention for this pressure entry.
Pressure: 420 psi
